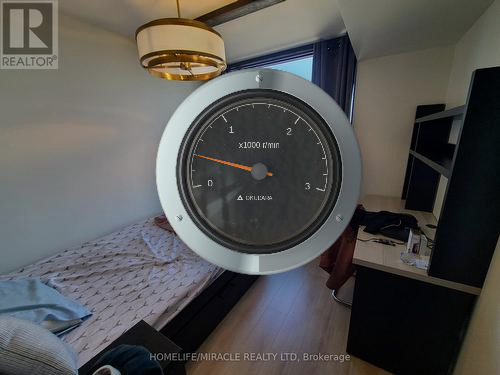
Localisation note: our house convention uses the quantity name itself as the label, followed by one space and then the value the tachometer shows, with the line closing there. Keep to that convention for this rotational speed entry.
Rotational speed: 400 rpm
